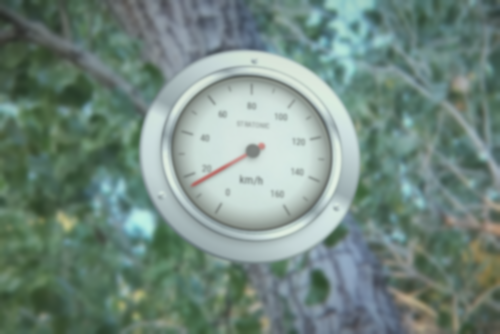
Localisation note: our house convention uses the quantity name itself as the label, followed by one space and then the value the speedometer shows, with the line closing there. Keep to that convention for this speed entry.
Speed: 15 km/h
